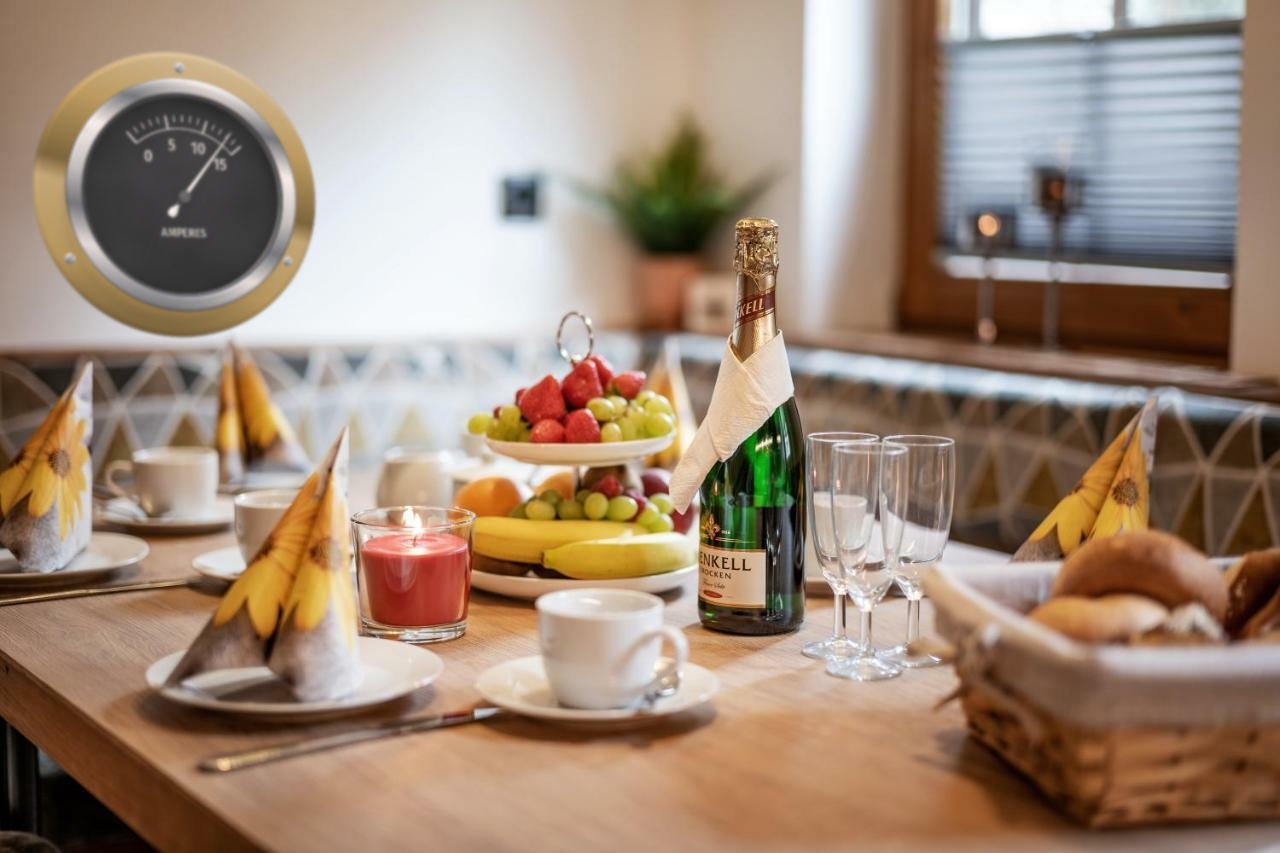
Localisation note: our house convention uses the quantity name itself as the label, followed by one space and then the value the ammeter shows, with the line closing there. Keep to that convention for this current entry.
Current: 13 A
